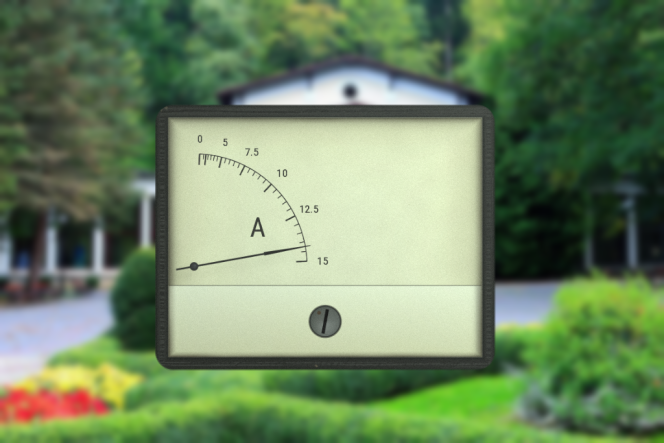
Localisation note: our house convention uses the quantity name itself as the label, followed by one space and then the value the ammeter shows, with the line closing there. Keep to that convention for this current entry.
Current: 14.25 A
